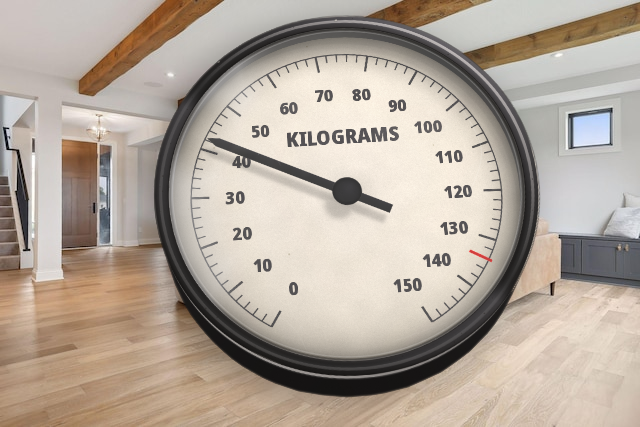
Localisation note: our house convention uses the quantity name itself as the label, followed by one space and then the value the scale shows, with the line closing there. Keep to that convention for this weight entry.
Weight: 42 kg
